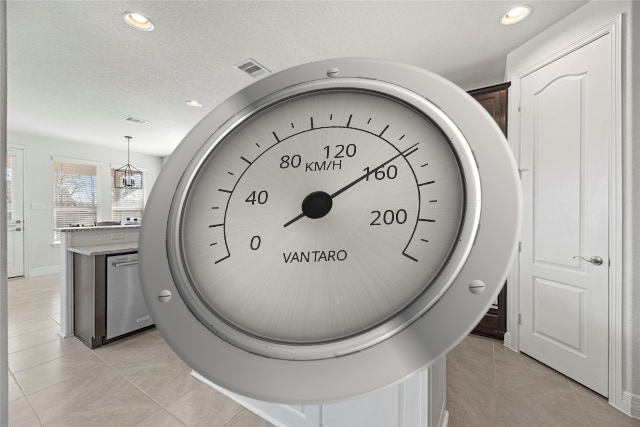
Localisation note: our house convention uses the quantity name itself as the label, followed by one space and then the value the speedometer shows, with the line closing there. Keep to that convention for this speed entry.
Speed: 160 km/h
